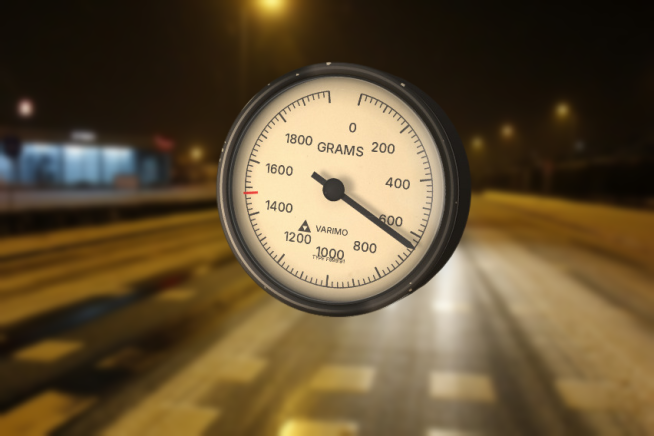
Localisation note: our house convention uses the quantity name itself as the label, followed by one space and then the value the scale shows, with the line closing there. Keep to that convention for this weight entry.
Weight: 640 g
